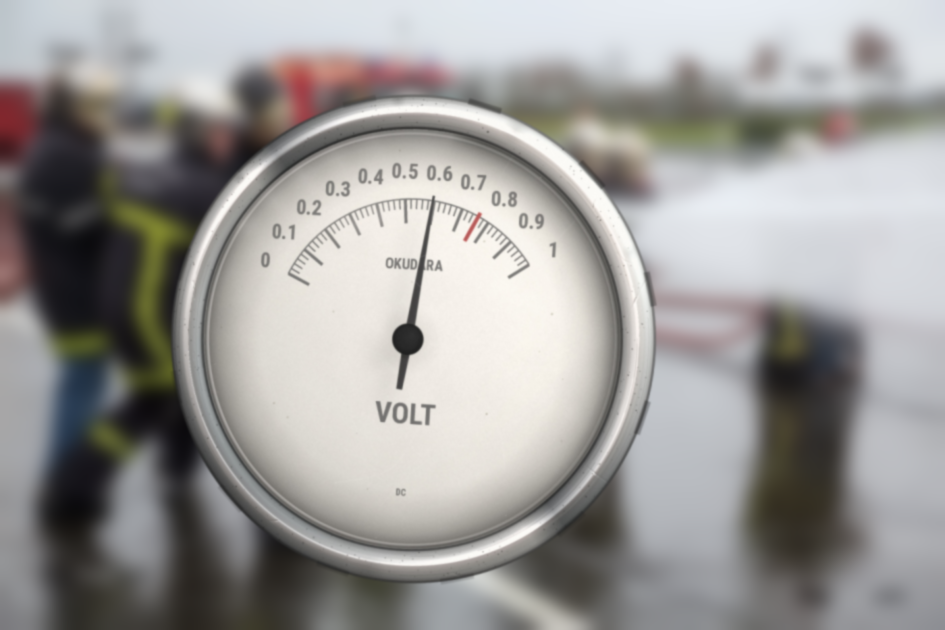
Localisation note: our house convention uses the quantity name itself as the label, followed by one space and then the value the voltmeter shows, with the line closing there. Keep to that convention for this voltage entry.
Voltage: 0.6 V
